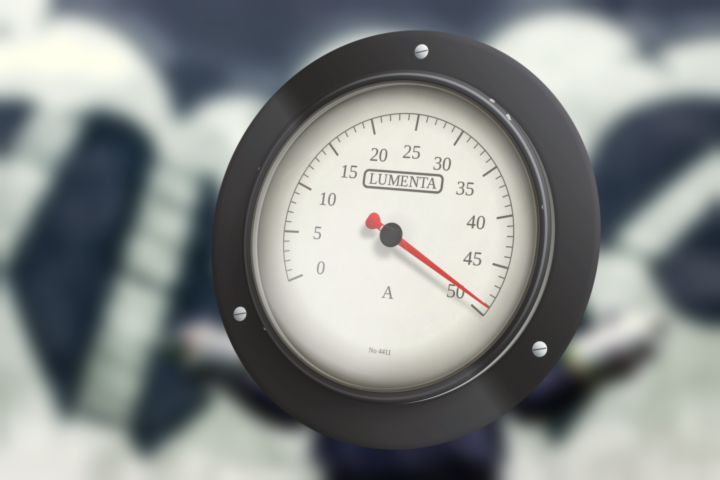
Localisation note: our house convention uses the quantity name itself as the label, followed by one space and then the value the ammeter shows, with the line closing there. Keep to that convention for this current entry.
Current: 49 A
